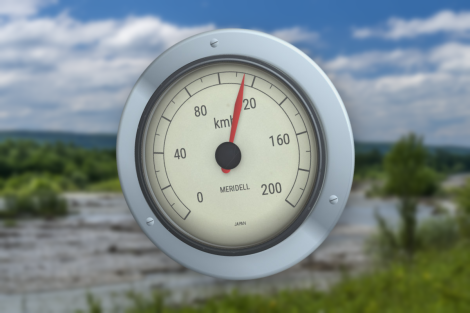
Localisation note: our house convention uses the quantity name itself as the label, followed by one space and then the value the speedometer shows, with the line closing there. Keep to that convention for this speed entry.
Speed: 115 km/h
